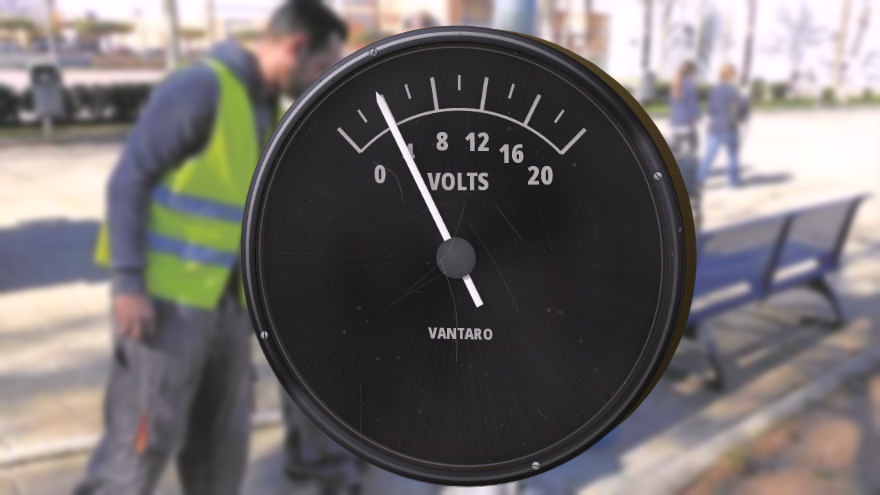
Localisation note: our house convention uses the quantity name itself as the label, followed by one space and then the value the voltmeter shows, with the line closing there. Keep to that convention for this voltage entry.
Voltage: 4 V
